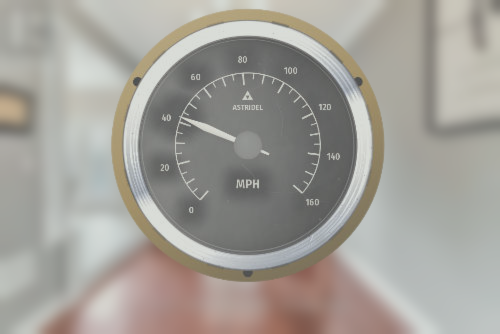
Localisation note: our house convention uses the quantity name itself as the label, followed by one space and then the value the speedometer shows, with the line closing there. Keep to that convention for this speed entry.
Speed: 42.5 mph
